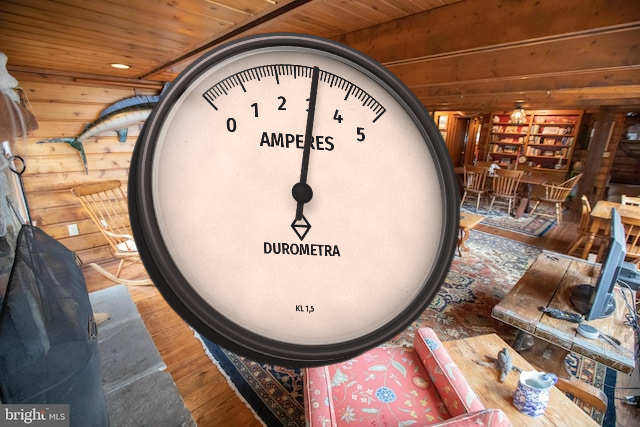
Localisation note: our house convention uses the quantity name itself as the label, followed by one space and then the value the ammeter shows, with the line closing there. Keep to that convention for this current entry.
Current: 3 A
